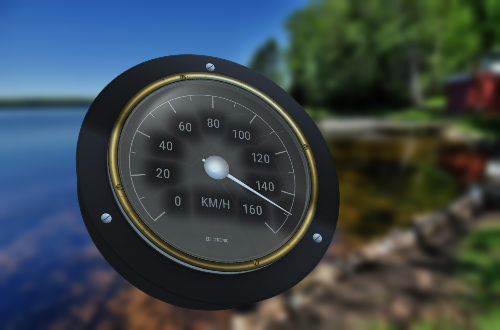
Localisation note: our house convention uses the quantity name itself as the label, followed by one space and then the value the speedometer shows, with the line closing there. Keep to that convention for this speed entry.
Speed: 150 km/h
